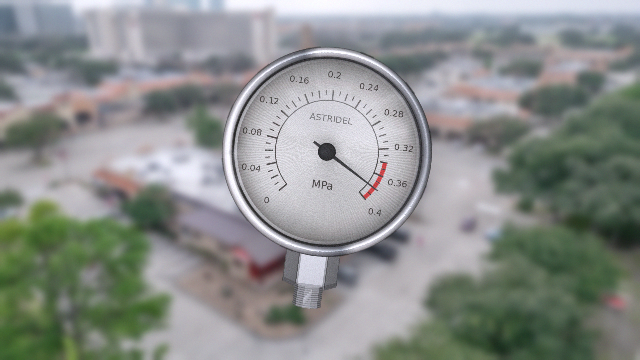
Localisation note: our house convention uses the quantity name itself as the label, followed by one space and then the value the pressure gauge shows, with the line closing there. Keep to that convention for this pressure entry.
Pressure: 0.38 MPa
